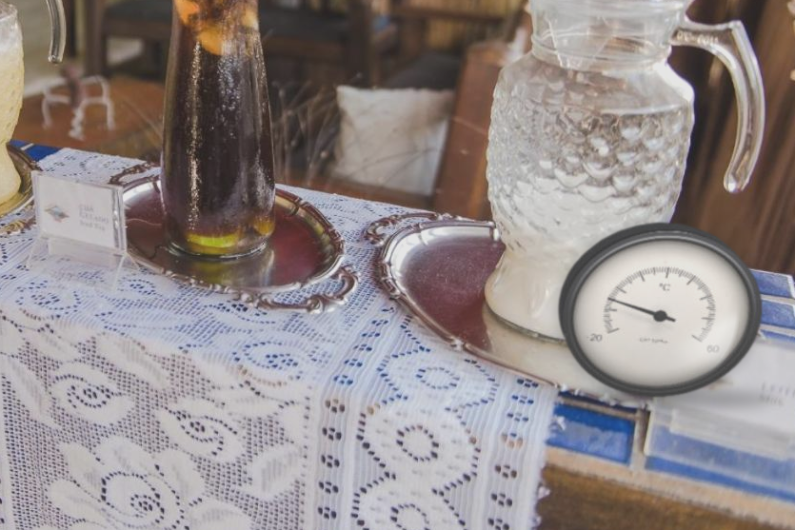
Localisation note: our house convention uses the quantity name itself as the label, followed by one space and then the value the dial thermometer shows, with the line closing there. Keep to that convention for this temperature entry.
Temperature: -5 °C
